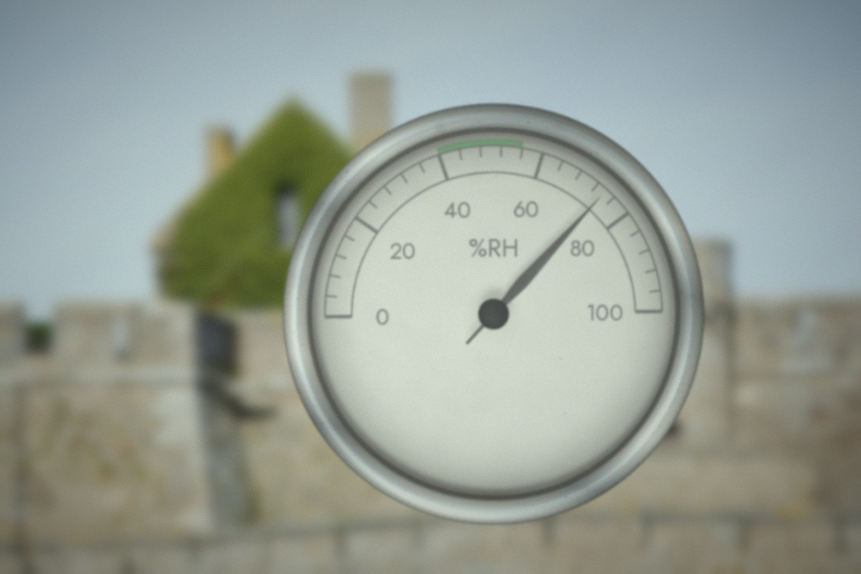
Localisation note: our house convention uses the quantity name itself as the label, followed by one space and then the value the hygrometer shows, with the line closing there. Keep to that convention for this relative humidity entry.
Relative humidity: 74 %
